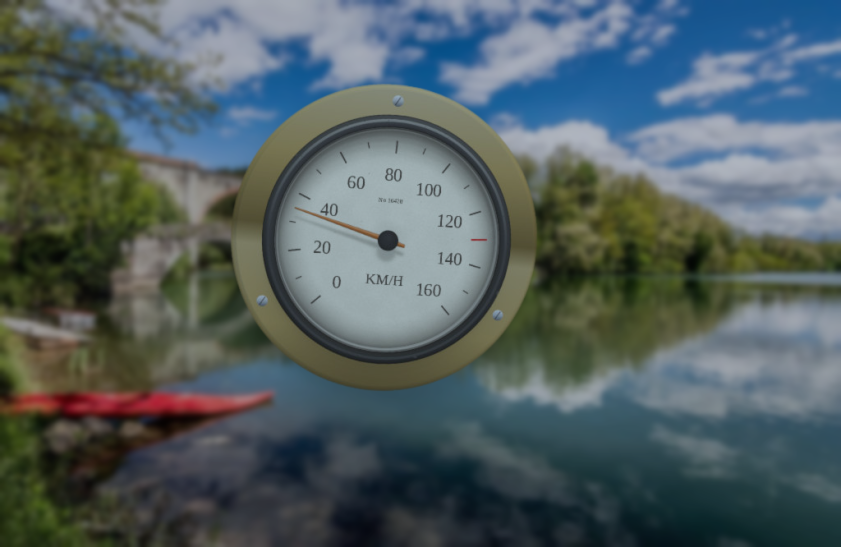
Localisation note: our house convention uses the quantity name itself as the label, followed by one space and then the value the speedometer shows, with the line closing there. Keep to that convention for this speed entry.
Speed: 35 km/h
